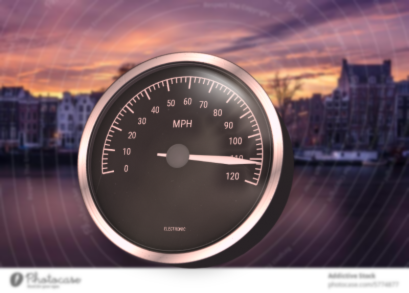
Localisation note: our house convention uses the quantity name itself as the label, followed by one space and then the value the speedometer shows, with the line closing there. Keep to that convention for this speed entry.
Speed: 112 mph
